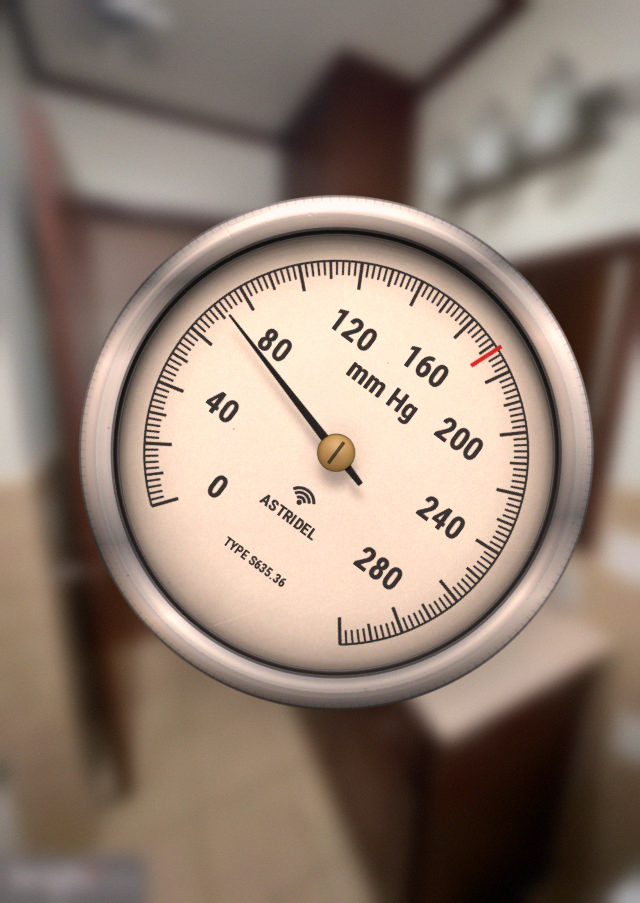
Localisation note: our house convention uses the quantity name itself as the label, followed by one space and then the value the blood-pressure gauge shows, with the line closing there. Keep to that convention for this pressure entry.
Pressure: 72 mmHg
